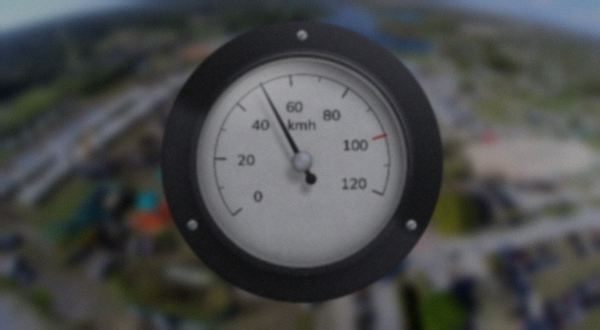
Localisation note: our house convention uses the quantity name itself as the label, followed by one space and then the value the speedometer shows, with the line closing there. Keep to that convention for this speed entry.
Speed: 50 km/h
